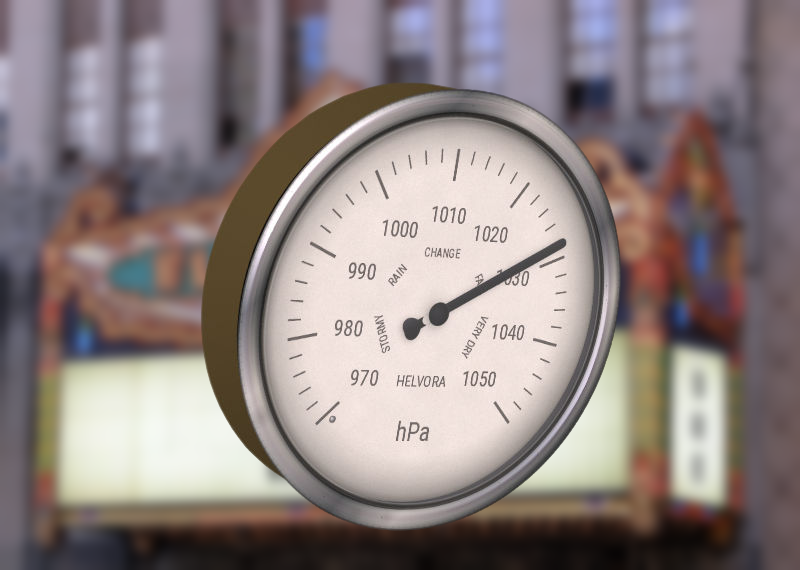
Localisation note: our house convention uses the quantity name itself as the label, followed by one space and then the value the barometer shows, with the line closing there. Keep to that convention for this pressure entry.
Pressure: 1028 hPa
